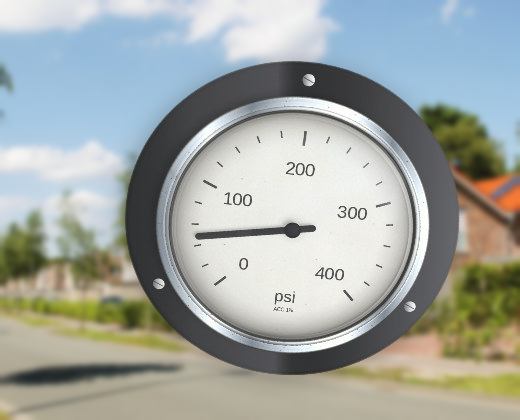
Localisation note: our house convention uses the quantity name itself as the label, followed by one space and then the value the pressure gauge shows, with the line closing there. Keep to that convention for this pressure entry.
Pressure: 50 psi
